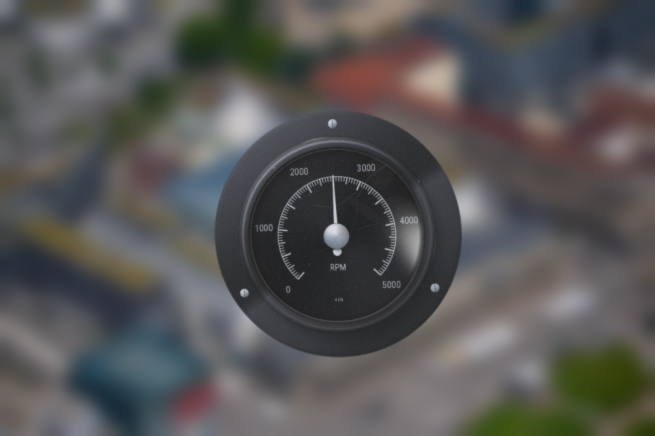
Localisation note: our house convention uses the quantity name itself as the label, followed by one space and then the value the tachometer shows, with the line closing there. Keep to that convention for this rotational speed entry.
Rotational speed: 2500 rpm
